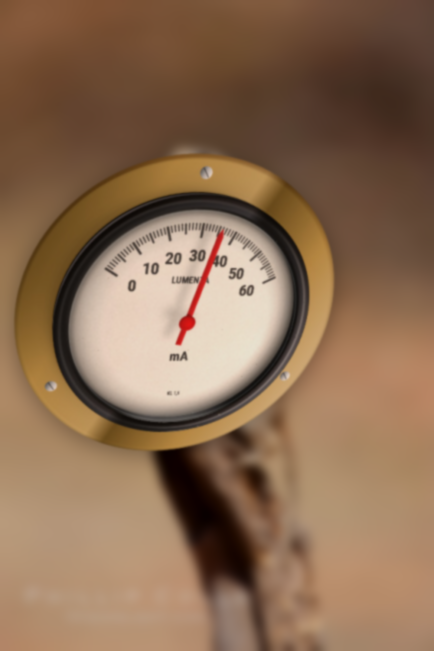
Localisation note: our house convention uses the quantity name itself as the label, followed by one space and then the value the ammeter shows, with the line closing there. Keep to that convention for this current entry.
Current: 35 mA
